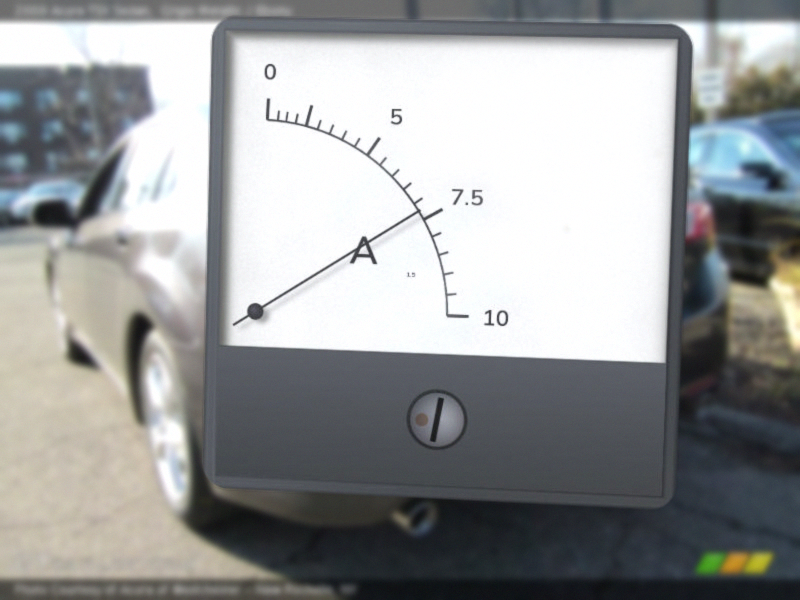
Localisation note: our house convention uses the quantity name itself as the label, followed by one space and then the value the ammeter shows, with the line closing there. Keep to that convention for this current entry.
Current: 7.25 A
